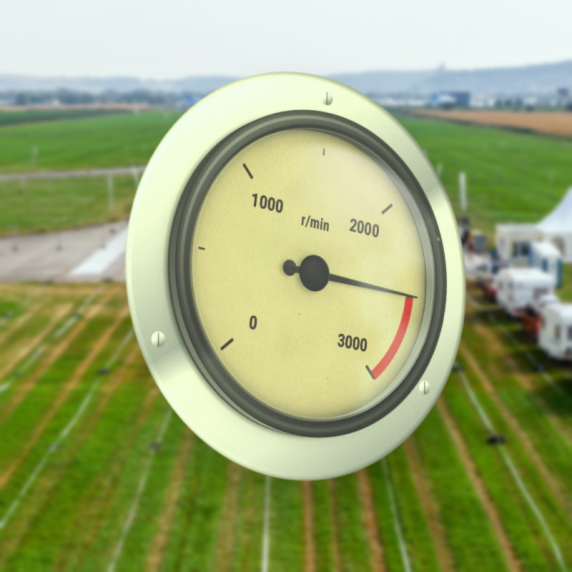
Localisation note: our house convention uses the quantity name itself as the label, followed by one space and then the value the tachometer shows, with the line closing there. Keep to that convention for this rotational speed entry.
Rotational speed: 2500 rpm
